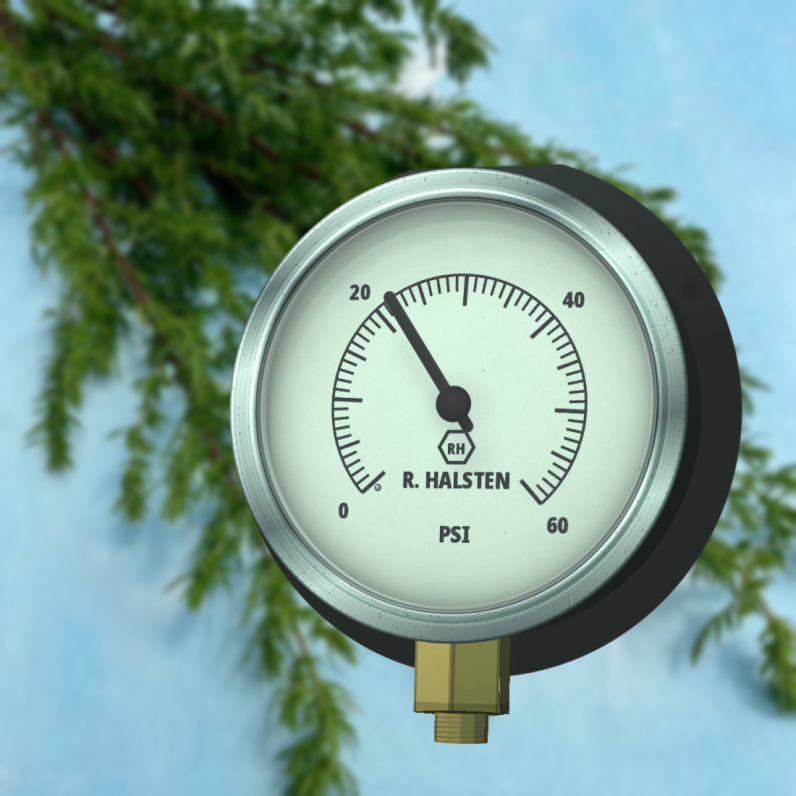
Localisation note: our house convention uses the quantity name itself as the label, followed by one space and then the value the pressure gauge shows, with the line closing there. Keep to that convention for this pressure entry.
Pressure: 22 psi
